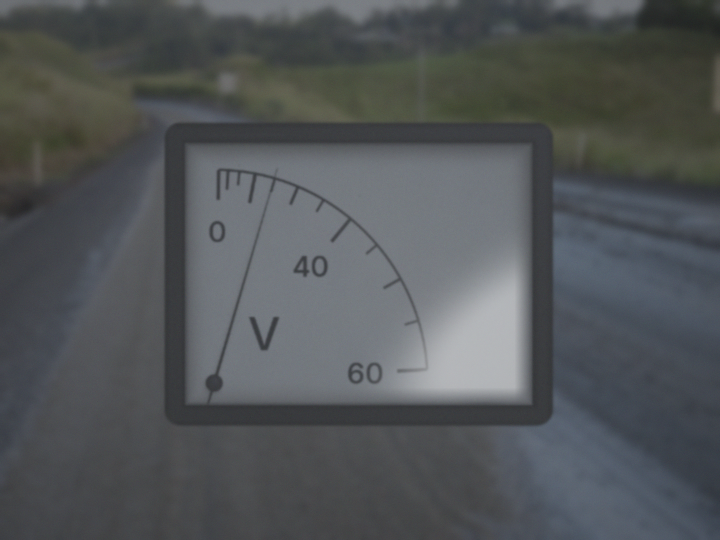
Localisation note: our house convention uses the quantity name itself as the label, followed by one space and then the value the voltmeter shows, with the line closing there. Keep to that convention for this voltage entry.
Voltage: 25 V
